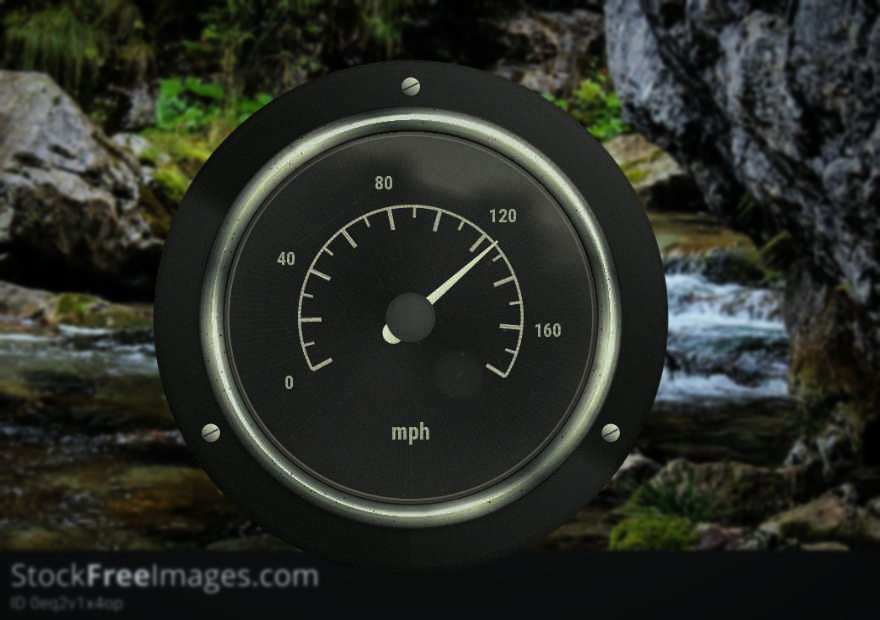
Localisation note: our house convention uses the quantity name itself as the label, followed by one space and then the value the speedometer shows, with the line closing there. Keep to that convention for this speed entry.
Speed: 125 mph
